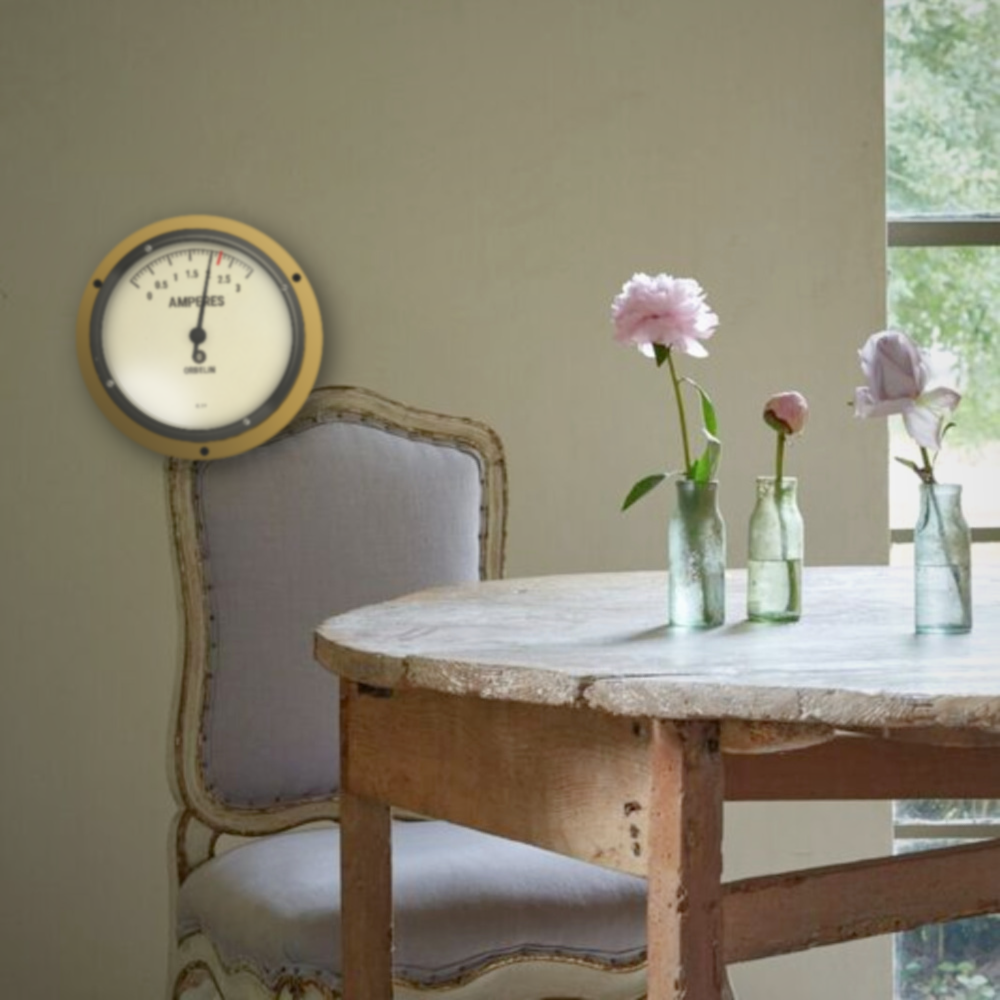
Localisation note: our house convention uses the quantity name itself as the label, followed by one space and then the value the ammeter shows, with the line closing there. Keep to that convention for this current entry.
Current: 2 A
